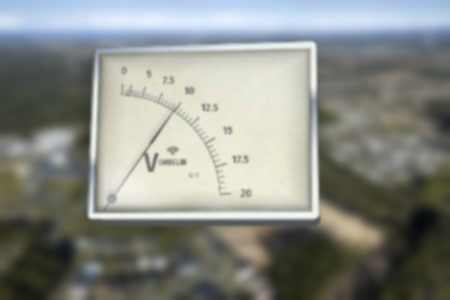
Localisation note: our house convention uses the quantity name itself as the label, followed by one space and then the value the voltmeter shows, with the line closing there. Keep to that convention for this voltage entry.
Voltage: 10 V
